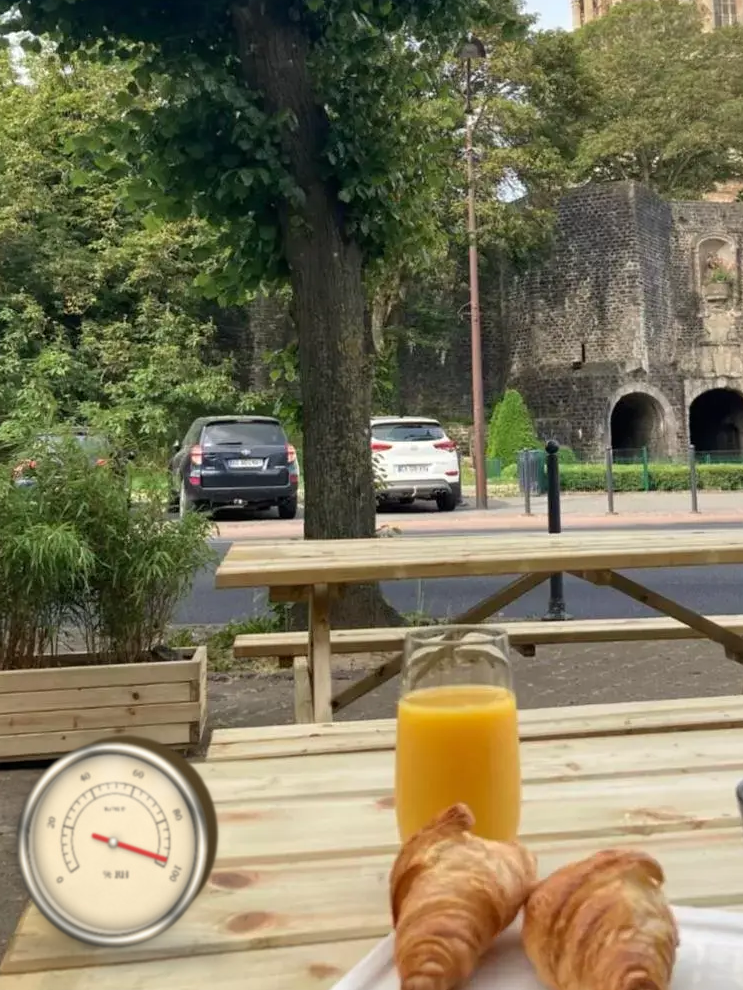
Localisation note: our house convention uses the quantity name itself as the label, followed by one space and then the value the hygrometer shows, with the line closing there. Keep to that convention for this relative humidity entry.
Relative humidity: 96 %
